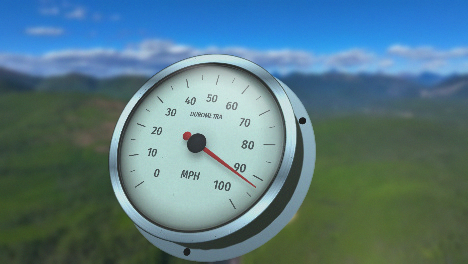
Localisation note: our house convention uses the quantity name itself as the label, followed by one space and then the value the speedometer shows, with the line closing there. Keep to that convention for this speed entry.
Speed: 92.5 mph
